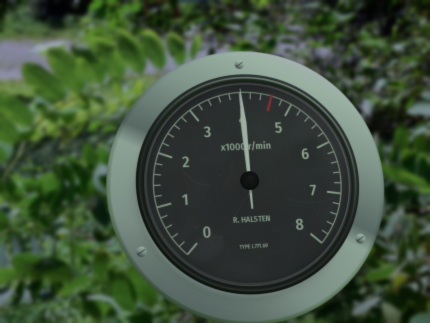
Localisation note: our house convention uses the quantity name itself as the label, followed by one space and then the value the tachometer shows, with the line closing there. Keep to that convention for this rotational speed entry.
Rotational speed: 4000 rpm
